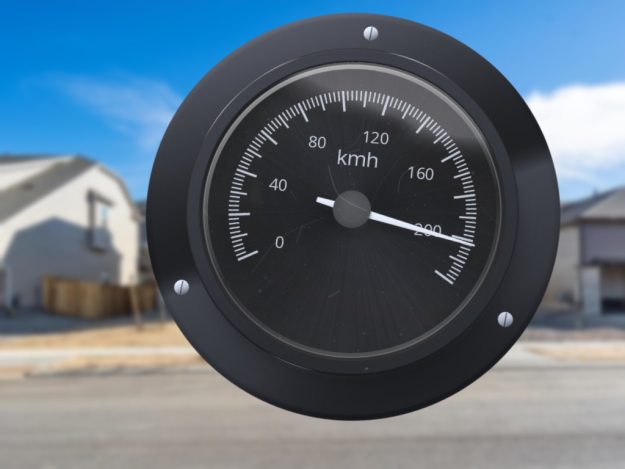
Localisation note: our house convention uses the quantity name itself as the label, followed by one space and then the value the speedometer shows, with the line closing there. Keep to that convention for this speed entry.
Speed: 202 km/h
